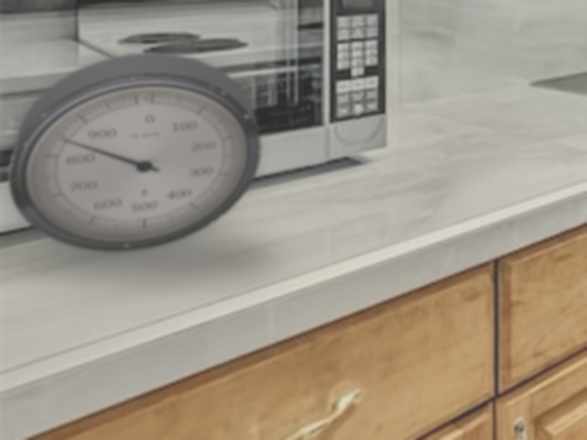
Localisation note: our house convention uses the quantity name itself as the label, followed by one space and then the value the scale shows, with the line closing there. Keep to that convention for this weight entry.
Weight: 850 g
